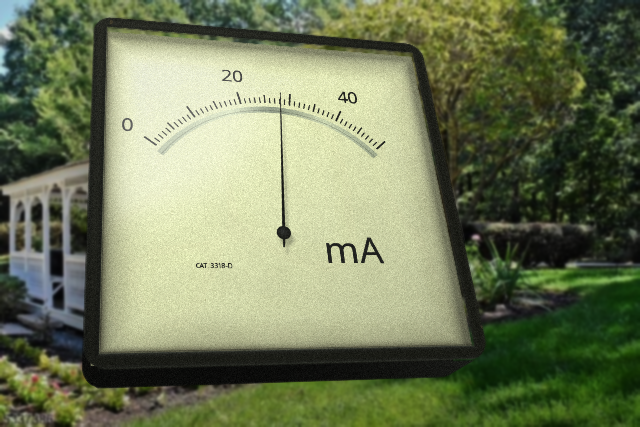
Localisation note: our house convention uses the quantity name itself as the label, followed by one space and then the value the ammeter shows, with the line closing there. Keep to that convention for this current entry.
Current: 28 mA
